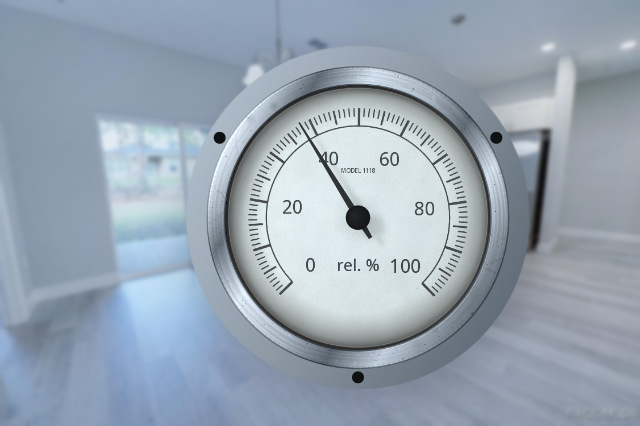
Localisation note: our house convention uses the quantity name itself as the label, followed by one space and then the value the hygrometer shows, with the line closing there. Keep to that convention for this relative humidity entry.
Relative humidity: 38 %
